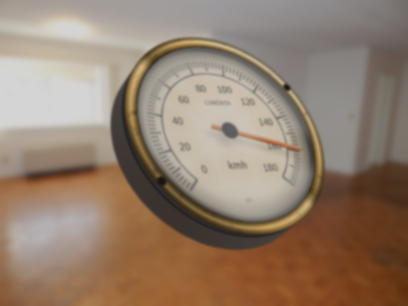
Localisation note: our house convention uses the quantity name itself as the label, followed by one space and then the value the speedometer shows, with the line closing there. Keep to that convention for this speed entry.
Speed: 160 km/h
